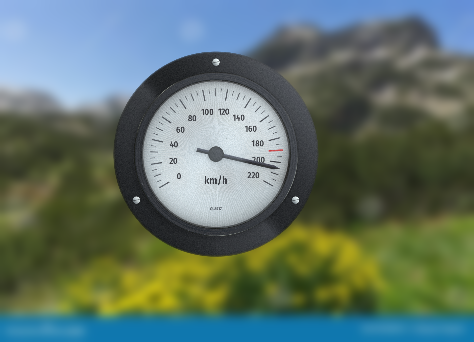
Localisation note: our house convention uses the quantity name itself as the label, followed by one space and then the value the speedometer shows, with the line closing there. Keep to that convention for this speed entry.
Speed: 205 km/h
